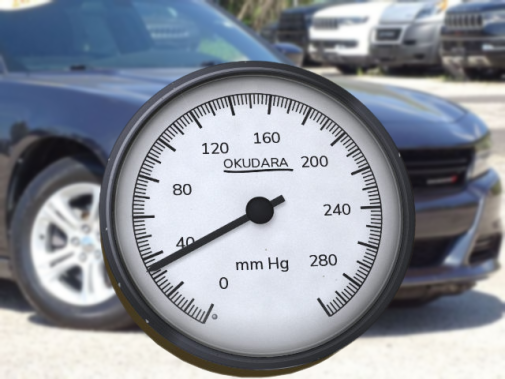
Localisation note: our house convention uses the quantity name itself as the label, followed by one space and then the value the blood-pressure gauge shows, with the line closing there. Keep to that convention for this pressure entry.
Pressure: 34 mmHg
